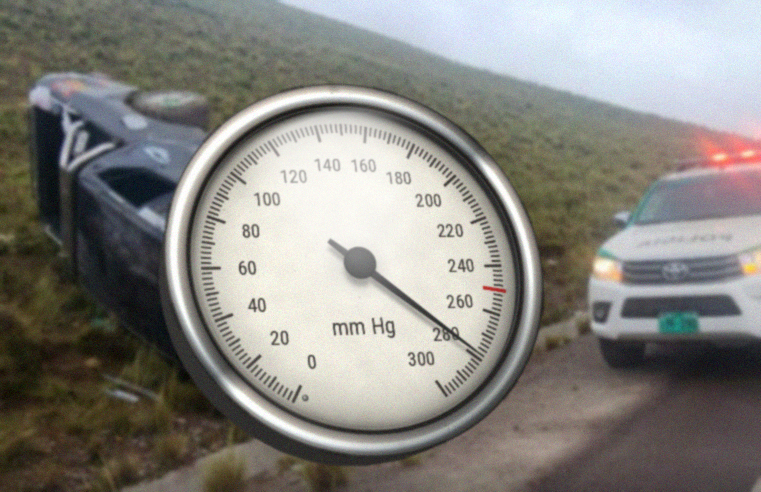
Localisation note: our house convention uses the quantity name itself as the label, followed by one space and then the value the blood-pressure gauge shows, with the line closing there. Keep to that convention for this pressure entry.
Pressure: 280 mmHg
